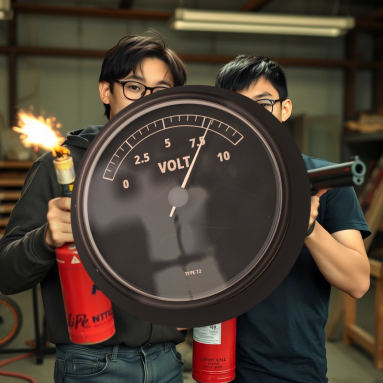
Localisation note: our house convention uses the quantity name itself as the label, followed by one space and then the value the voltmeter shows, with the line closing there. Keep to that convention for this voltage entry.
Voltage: 8 V
